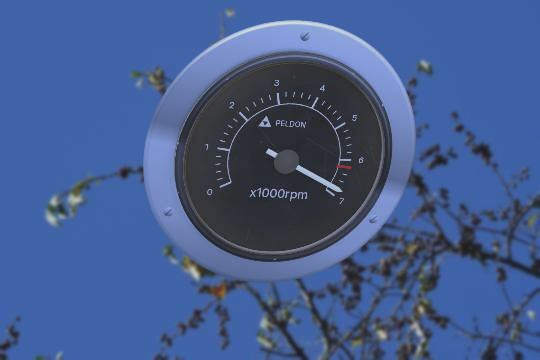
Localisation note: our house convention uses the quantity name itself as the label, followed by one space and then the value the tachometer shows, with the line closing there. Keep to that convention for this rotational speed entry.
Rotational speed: 6800 rpm
